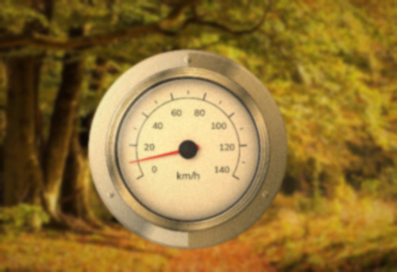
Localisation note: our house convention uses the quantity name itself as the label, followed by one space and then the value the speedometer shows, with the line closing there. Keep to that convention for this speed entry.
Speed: 10 km/h
